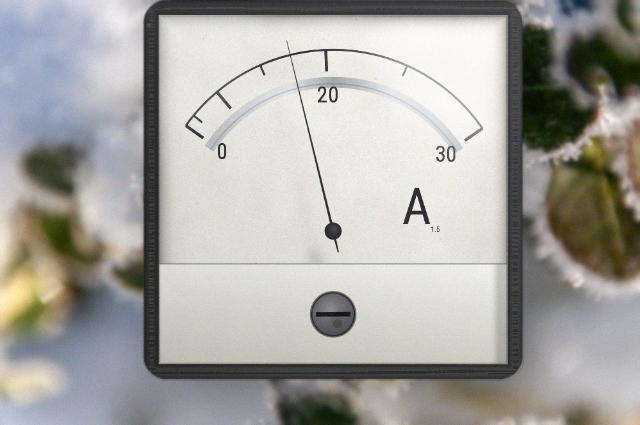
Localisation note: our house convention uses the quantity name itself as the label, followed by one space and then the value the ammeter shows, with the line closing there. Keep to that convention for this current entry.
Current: 17.5 A
